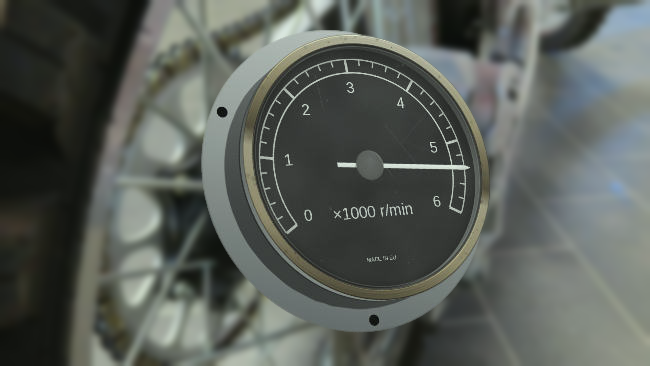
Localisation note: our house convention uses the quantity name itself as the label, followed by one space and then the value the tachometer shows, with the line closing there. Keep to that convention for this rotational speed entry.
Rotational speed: 5400 rpm
